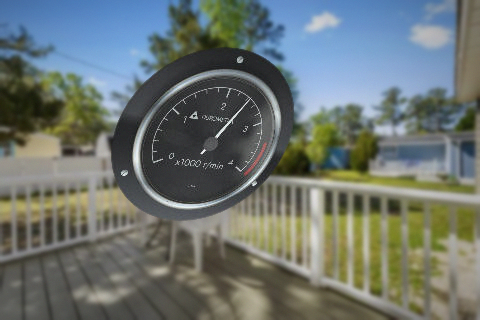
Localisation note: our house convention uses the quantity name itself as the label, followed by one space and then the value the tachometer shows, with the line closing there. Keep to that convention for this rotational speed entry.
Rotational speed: 2400 rpm
